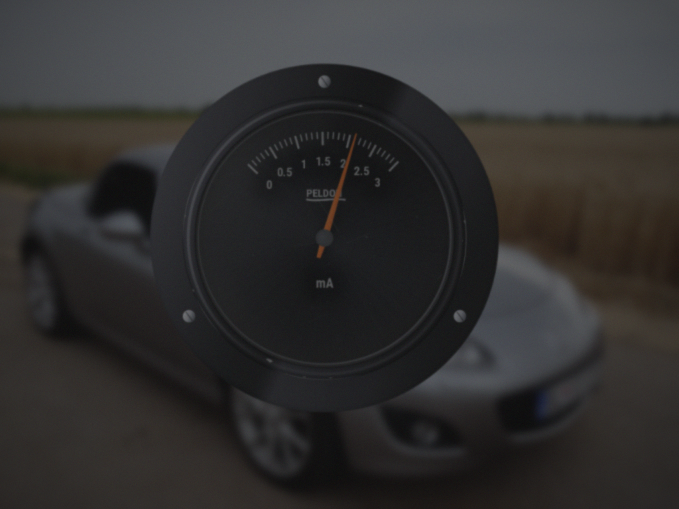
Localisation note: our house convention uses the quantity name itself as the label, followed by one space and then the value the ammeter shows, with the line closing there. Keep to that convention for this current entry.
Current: 2.1 mA
